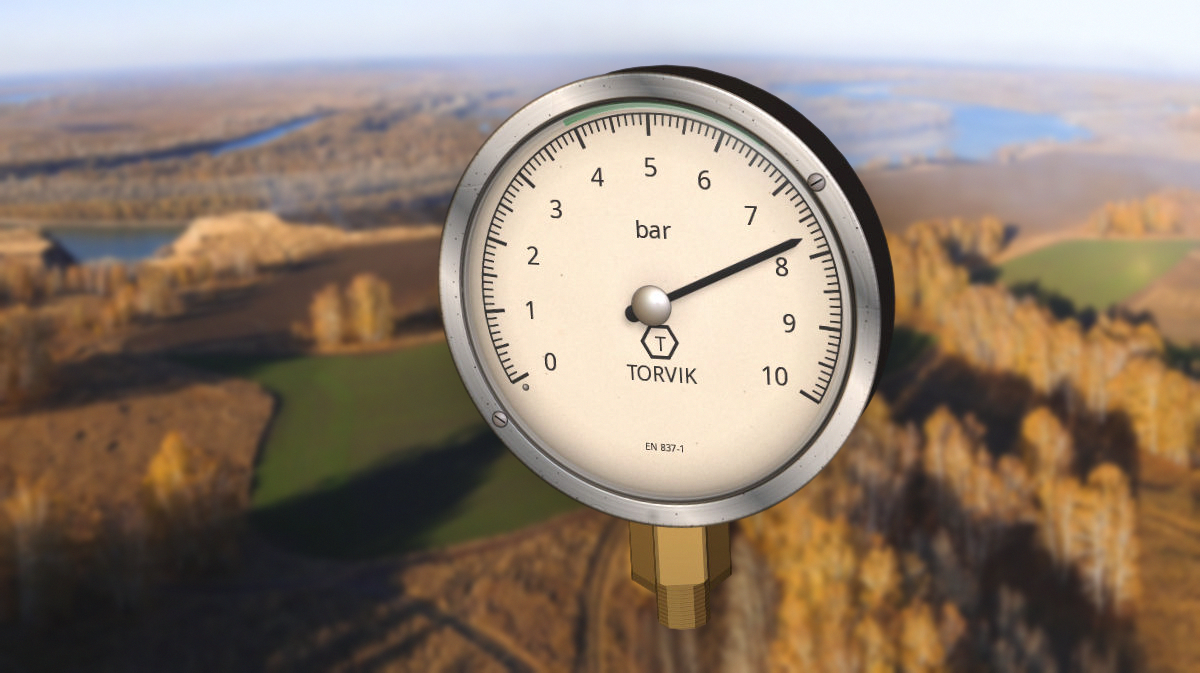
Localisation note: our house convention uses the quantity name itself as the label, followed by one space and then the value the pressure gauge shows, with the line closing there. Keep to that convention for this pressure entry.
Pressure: 7.7 bar
